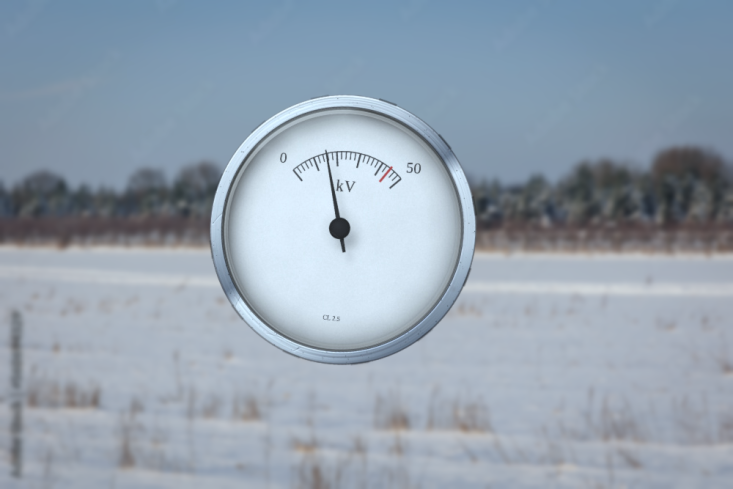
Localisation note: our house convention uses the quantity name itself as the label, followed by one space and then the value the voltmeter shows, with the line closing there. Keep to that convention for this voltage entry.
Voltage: 16 kV
